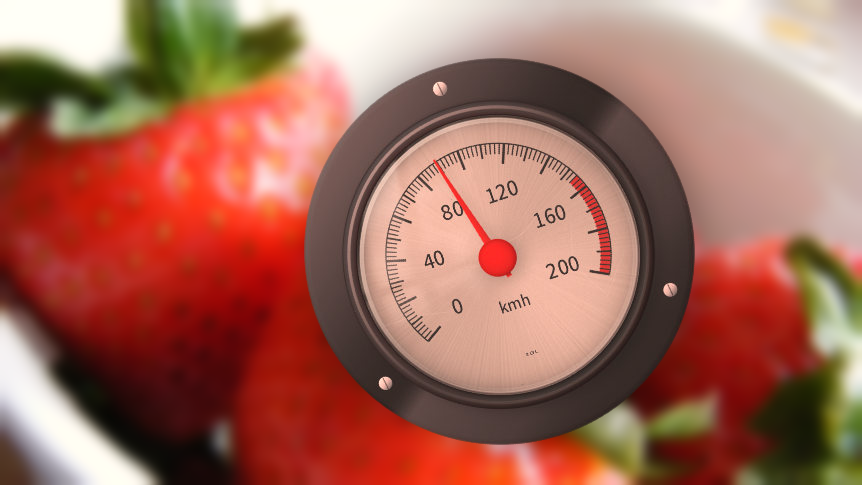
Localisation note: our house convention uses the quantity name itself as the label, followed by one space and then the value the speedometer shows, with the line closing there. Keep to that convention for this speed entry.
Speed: 90 km/h
